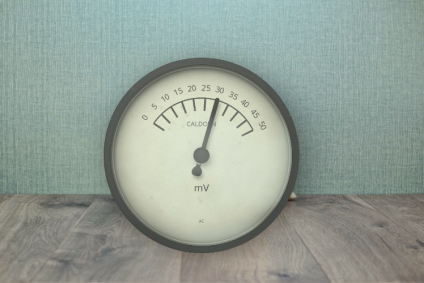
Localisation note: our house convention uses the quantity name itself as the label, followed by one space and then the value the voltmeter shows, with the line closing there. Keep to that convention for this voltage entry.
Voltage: 30 mV
